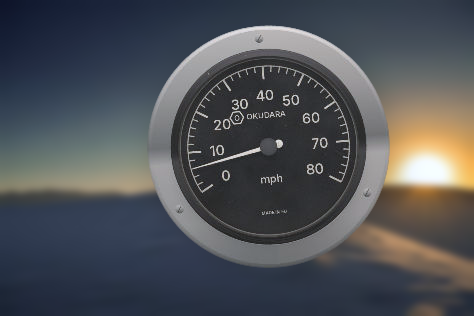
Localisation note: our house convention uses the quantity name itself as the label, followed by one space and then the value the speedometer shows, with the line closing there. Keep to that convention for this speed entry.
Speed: 6 mph
